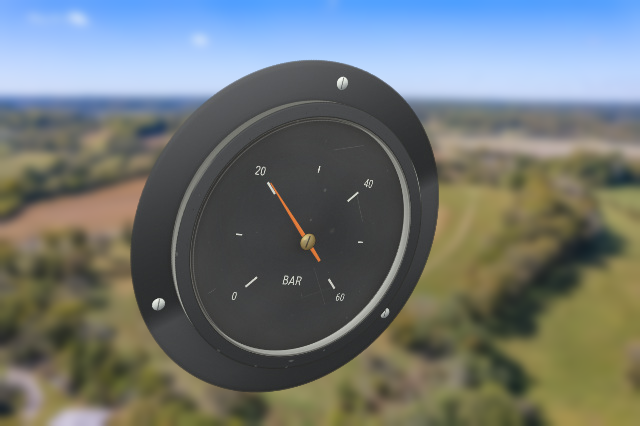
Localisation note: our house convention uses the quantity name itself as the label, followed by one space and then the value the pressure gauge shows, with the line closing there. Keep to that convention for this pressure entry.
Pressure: 20 bar
